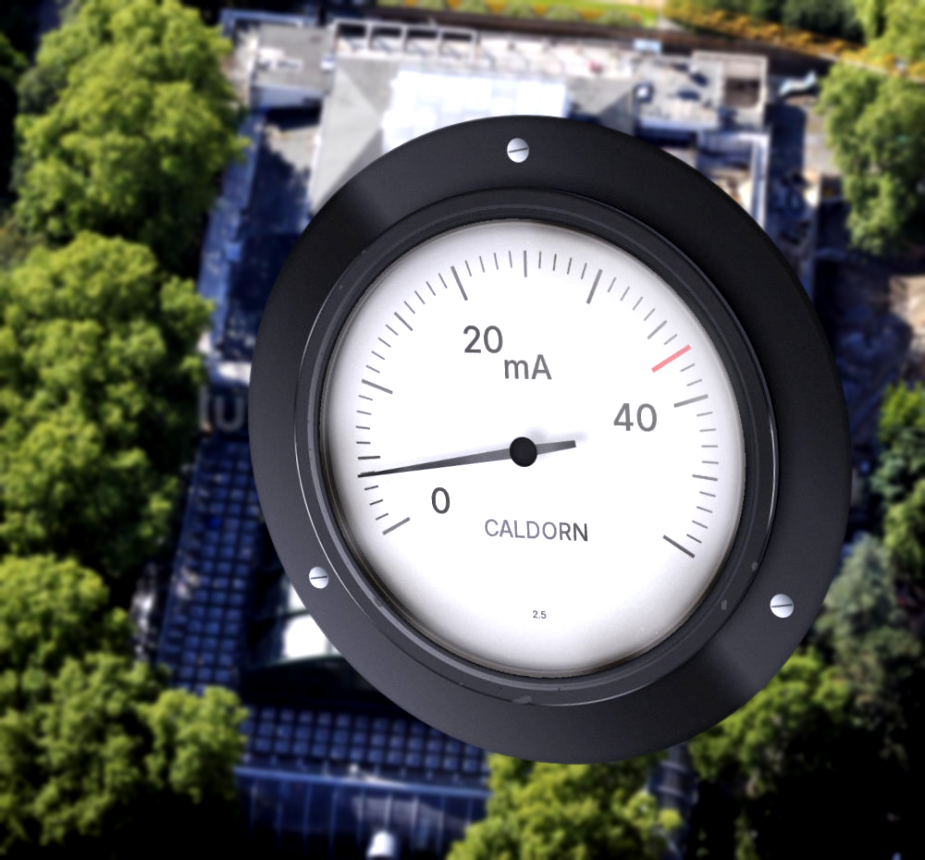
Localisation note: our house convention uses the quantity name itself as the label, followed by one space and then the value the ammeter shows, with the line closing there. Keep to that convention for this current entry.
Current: 4 mA
